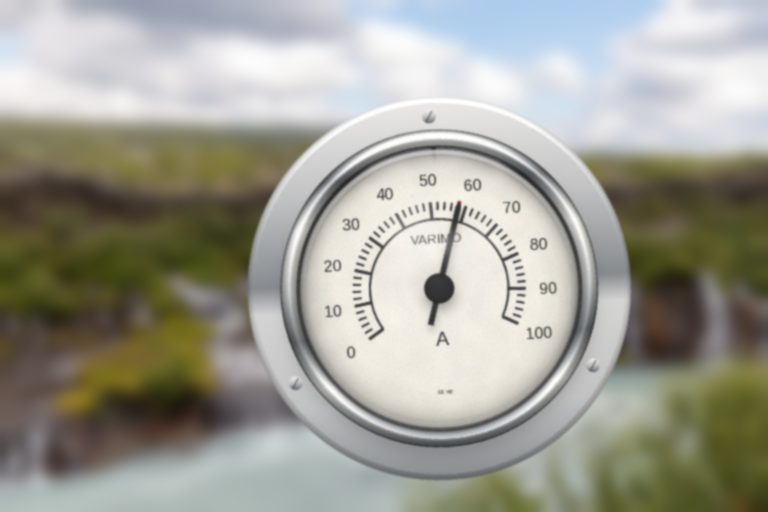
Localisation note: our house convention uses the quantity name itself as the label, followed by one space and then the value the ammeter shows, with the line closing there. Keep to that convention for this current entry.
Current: 58 A
